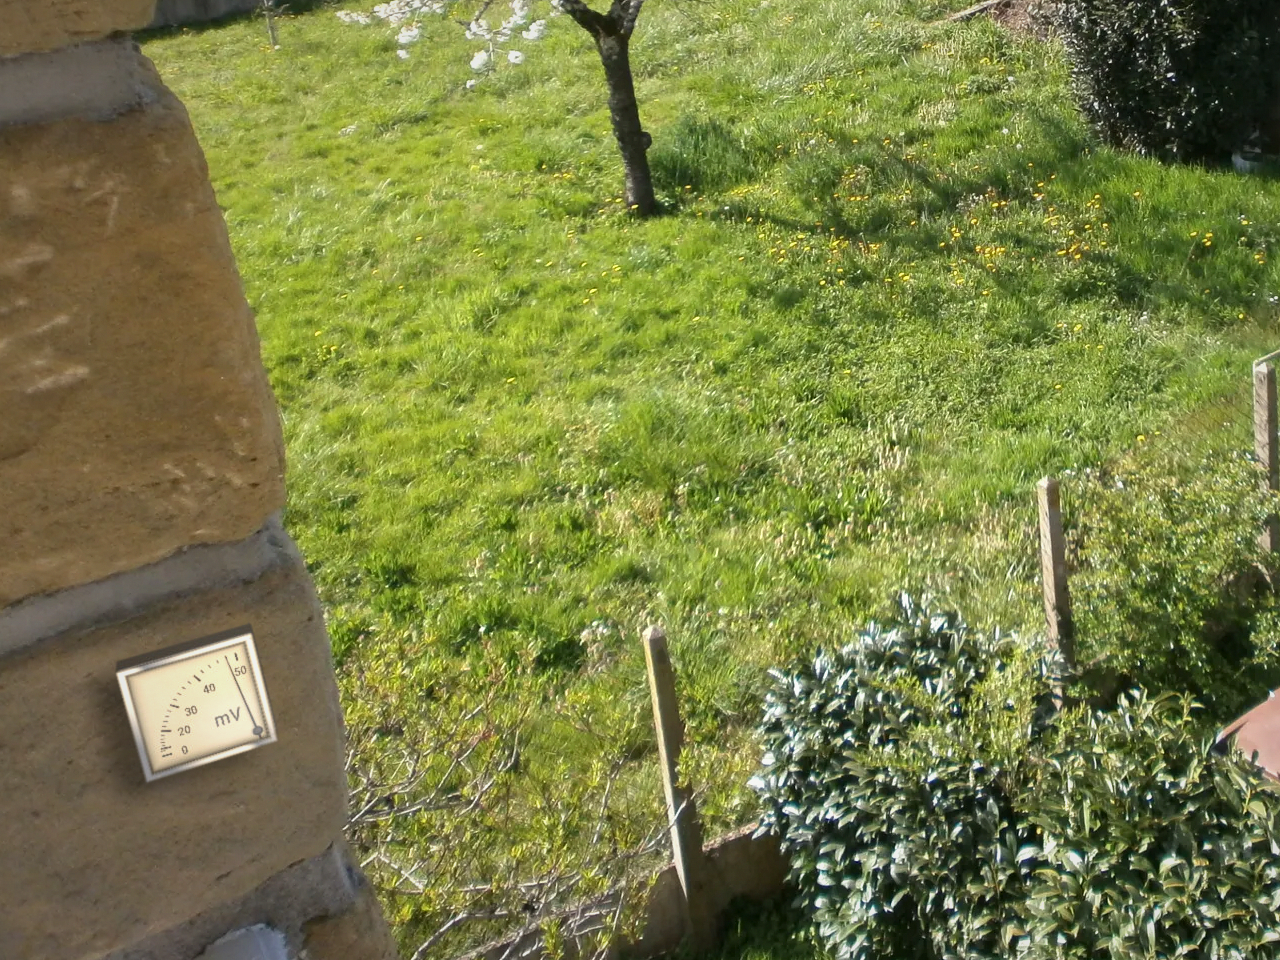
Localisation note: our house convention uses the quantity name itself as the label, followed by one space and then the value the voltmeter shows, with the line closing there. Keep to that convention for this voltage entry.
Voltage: 48 mV
